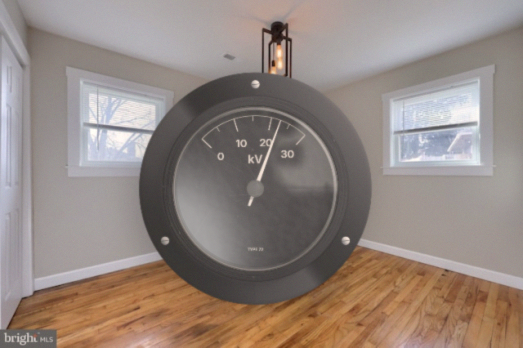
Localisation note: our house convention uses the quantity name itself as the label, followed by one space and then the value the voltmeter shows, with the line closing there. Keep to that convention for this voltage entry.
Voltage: 22.5 kV
